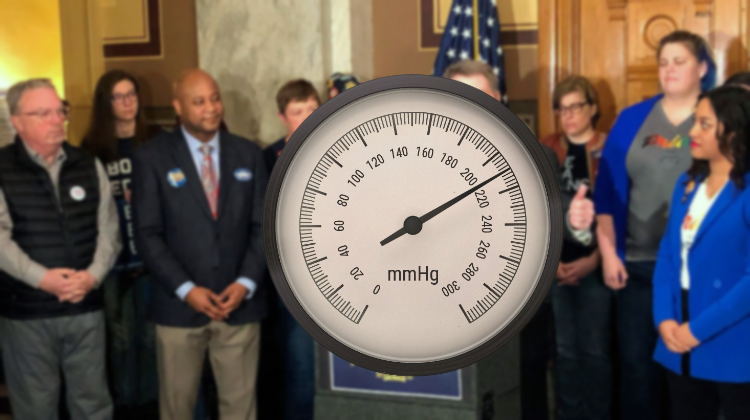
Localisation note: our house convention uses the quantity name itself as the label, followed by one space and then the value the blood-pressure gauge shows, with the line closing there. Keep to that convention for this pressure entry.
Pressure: 210 mmHg
